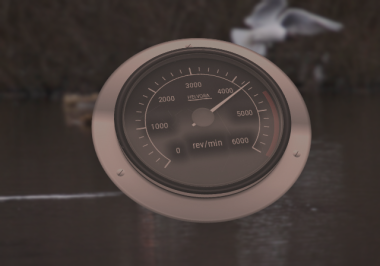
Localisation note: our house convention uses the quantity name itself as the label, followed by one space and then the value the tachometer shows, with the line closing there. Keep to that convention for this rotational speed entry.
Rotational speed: 4300 rpm
